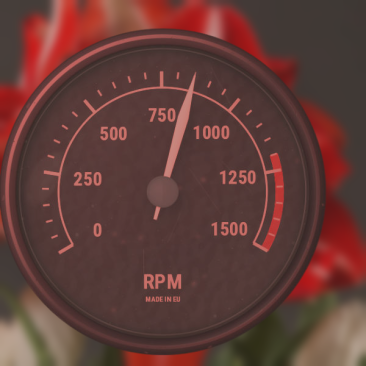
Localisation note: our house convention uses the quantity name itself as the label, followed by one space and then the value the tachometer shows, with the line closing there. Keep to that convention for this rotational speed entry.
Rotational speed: 850 rpm
